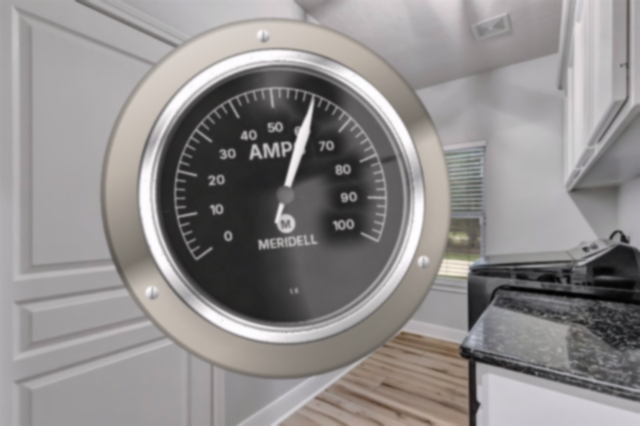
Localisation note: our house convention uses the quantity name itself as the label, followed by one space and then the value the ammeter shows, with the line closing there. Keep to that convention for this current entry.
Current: 60 A
